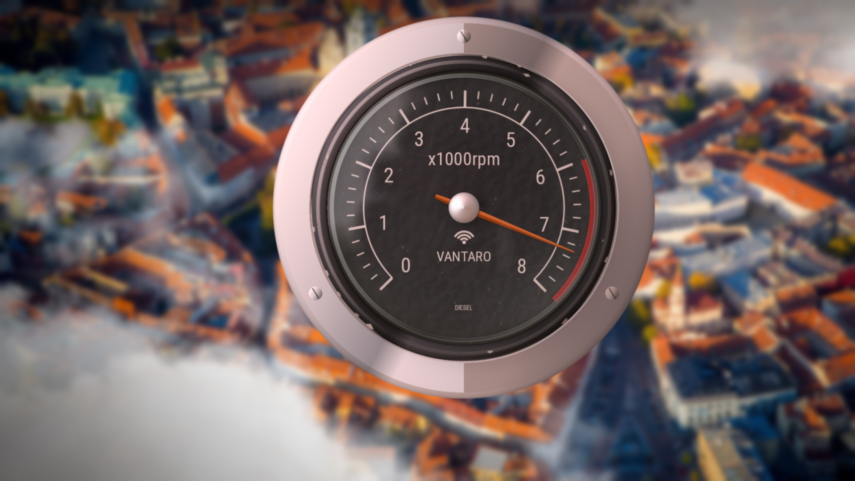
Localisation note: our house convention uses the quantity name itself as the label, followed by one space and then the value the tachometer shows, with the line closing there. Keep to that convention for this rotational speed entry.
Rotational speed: 7300 rpm
